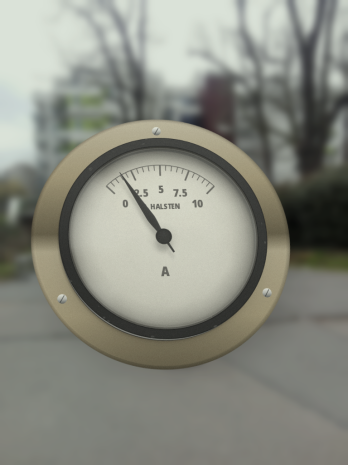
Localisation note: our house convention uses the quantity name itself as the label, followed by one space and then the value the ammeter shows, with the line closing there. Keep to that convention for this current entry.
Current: 1.5 A
